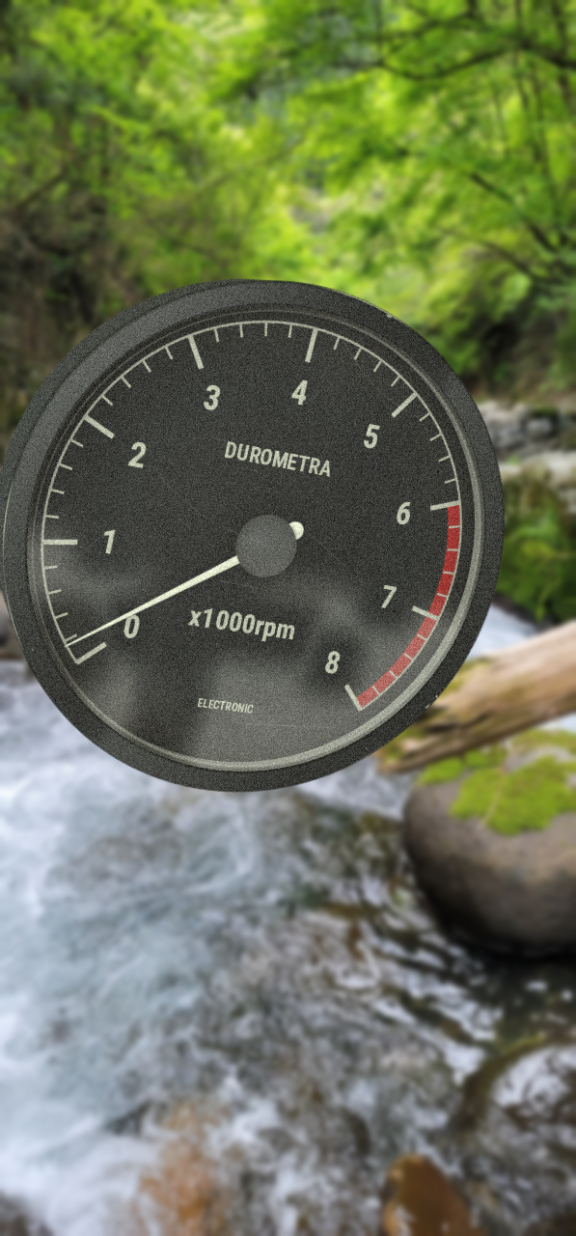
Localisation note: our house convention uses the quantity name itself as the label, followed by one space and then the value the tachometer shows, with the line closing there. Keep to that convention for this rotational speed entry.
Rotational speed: 200 rpm
